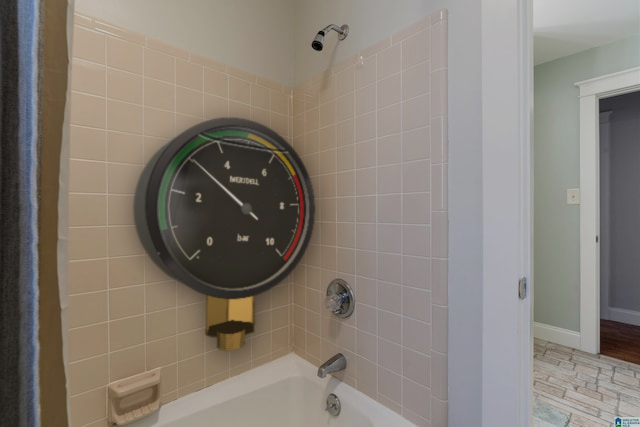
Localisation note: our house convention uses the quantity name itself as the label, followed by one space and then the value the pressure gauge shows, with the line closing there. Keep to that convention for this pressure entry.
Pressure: 3 bar
